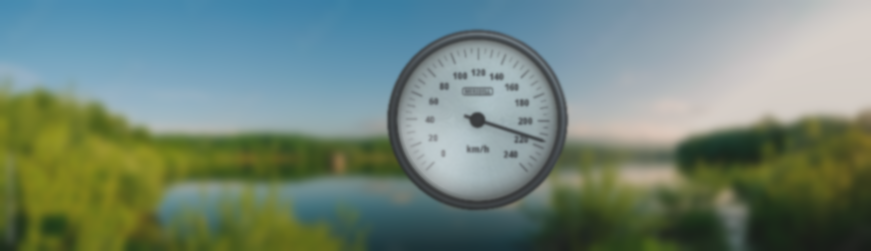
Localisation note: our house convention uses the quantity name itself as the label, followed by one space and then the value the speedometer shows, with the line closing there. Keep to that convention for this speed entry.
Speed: 215 km/h
